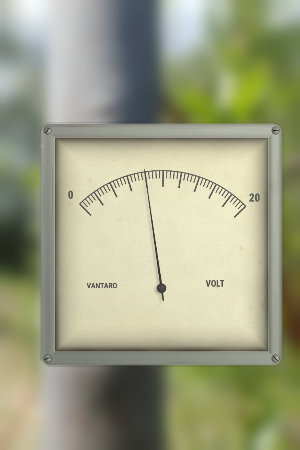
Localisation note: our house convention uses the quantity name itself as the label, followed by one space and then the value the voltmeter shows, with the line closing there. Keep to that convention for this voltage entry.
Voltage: 8 V
